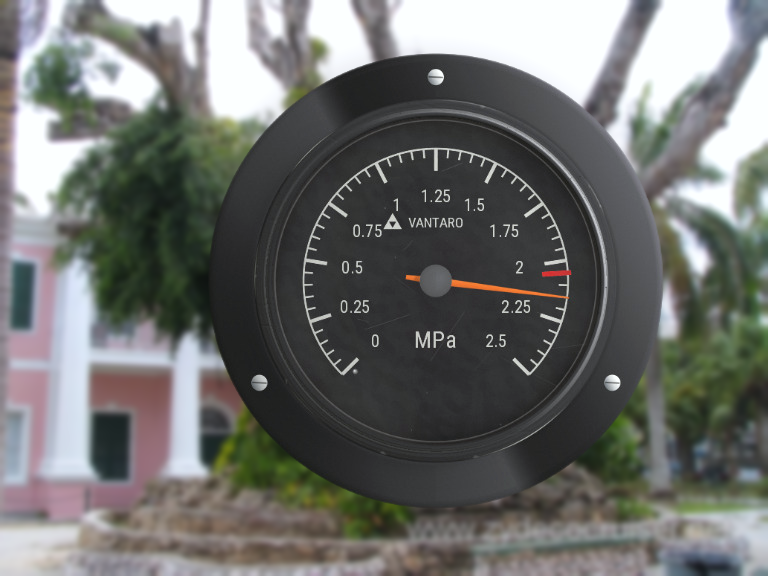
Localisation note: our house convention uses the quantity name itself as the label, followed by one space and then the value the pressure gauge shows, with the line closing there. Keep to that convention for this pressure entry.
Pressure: 2.15 MPa
